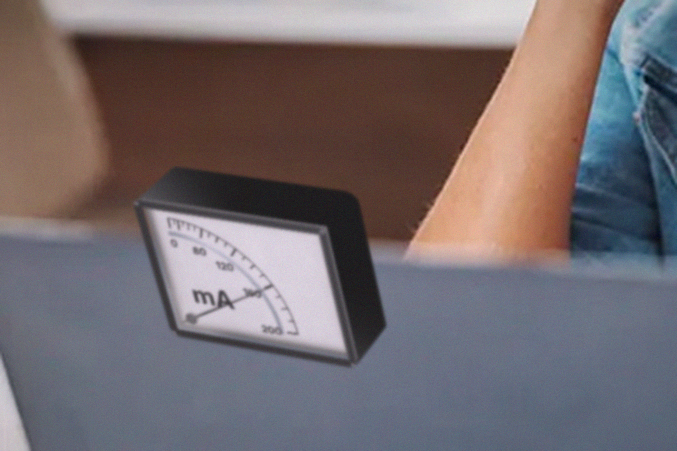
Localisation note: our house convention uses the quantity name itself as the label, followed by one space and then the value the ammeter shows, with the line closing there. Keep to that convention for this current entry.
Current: 160 mA
